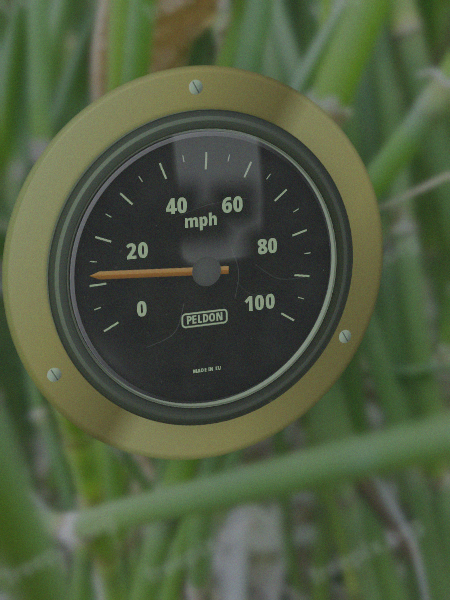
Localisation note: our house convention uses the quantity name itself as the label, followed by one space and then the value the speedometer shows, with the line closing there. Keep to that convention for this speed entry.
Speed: 12.5 mph
